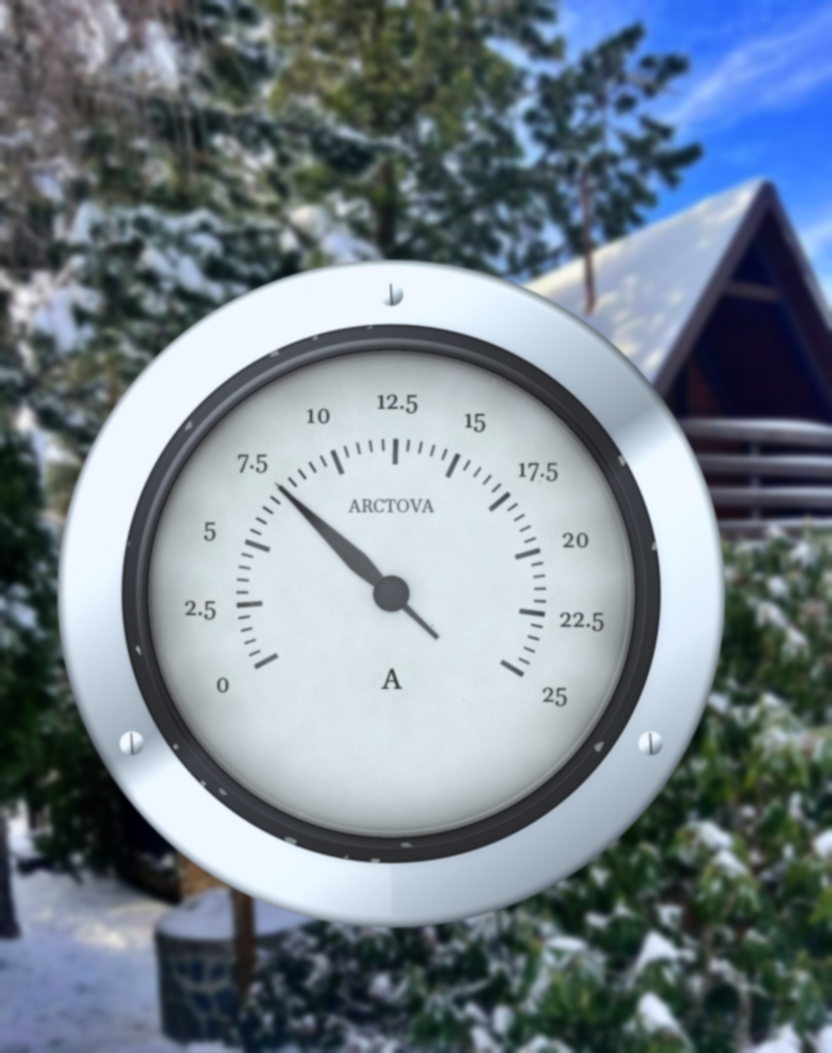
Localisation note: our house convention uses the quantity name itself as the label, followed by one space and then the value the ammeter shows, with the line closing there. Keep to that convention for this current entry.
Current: 7.5 A
